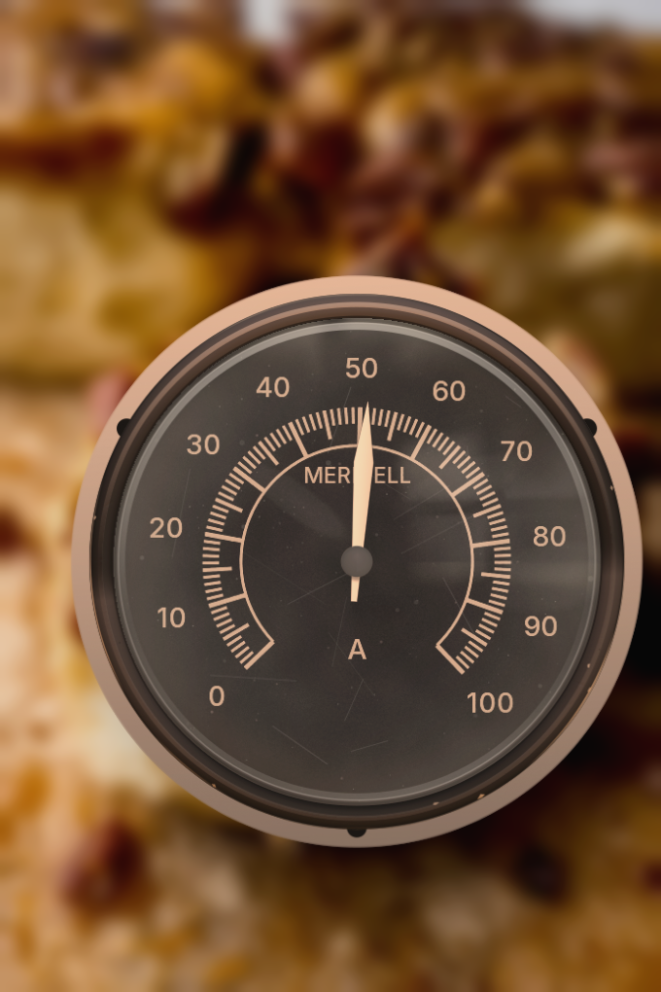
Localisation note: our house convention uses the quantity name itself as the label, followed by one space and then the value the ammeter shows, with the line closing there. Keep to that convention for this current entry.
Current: 51 A
